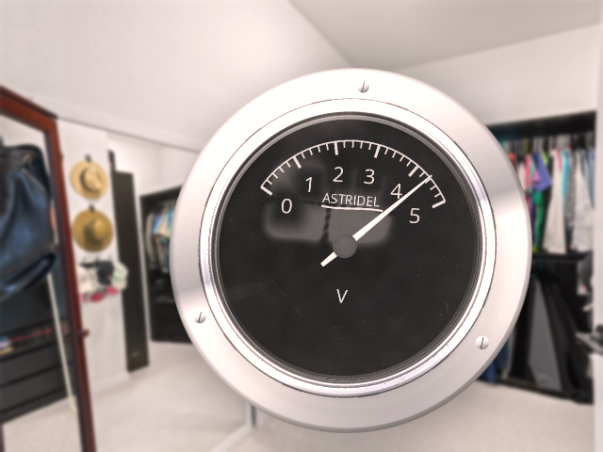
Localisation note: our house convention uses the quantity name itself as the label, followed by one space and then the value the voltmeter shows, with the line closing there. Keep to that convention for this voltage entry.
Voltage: 4.4 V
